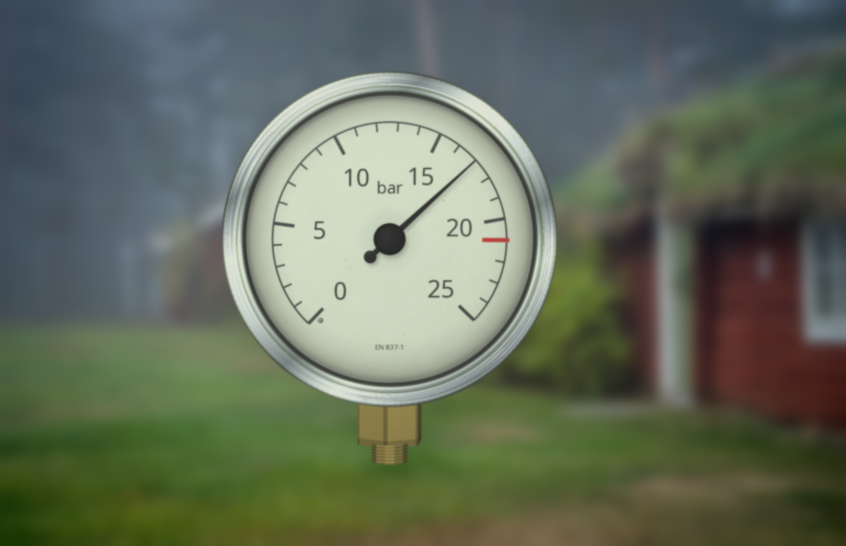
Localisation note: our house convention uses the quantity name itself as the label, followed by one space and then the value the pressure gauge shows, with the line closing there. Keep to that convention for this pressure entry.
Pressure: 17 bar
